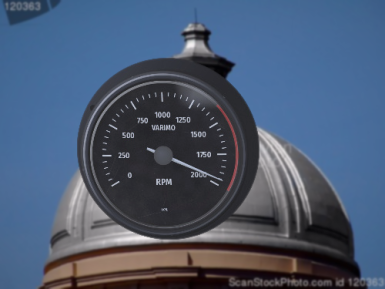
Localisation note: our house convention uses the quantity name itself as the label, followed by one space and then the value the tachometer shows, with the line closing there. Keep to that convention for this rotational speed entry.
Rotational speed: 1950 rpm
